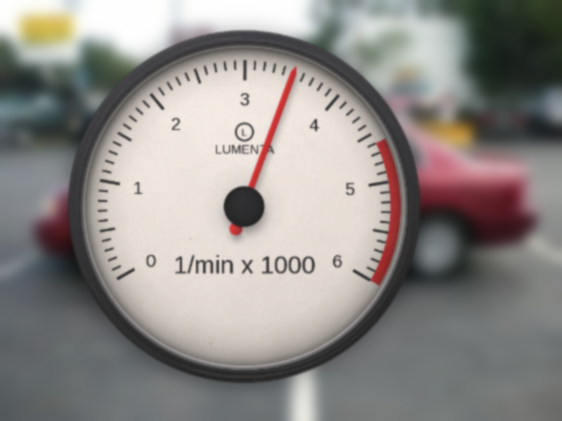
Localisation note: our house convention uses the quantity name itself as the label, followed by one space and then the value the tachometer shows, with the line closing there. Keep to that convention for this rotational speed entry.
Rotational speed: 3500 rpm
